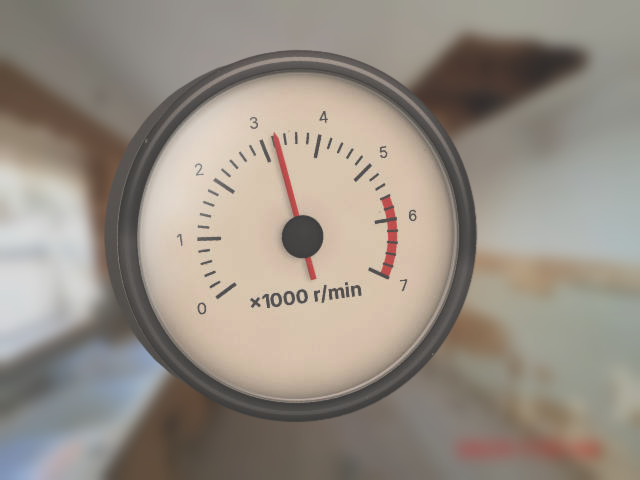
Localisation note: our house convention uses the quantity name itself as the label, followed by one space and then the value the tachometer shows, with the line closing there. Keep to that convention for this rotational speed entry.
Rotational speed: 3200 rpm
